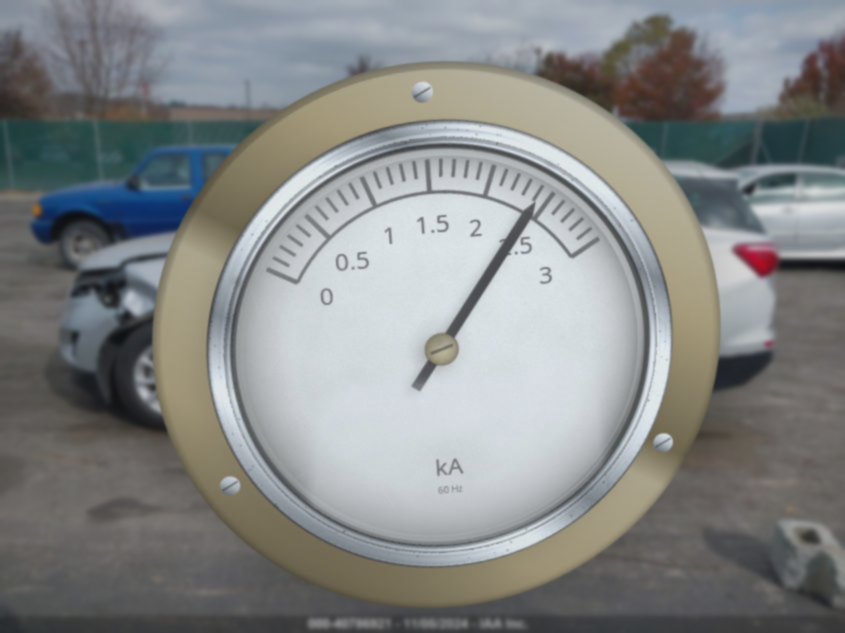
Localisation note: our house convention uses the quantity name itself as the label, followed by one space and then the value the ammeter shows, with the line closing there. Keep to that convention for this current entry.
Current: 2.4 kA
